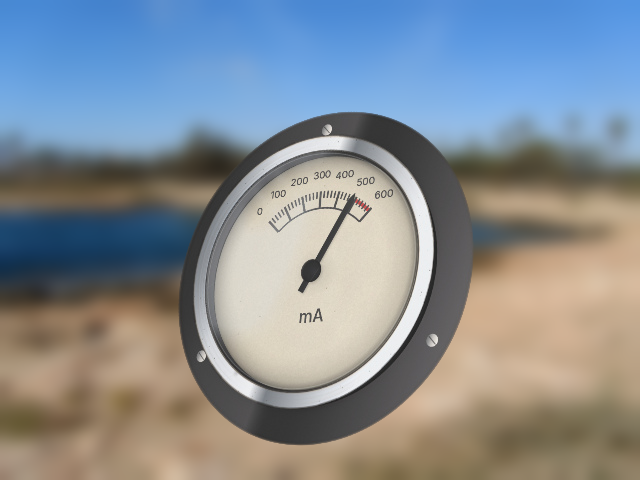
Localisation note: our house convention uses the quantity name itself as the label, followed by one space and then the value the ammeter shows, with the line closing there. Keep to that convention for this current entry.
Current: 500 mA
